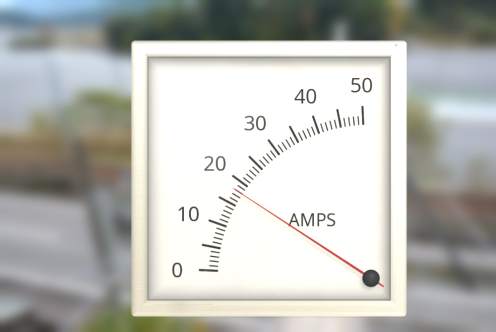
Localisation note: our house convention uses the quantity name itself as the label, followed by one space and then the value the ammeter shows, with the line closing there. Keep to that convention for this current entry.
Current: 18 A
